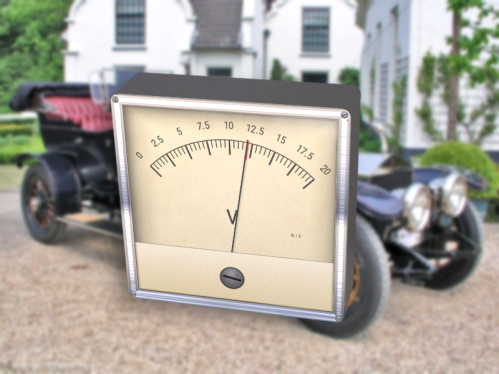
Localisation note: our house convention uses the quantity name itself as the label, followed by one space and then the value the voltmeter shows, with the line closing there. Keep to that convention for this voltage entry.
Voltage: 12 V
